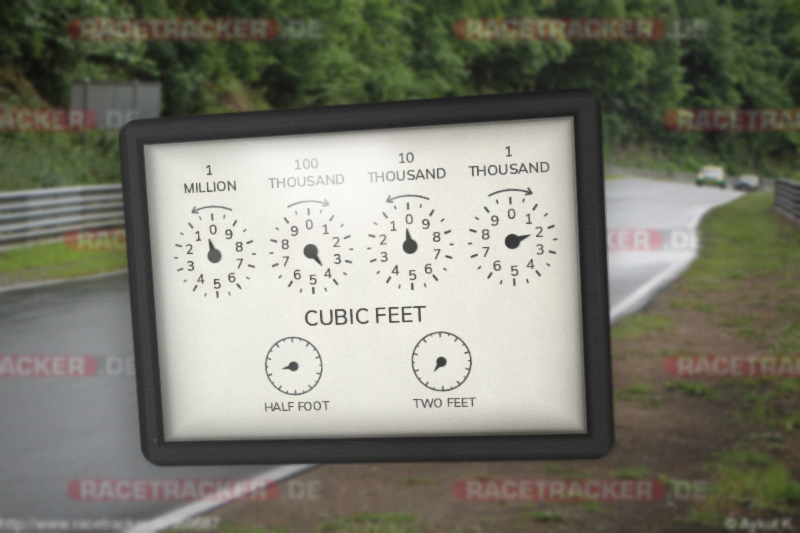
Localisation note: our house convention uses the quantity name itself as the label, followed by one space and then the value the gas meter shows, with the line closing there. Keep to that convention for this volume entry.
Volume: 40200 ft³
